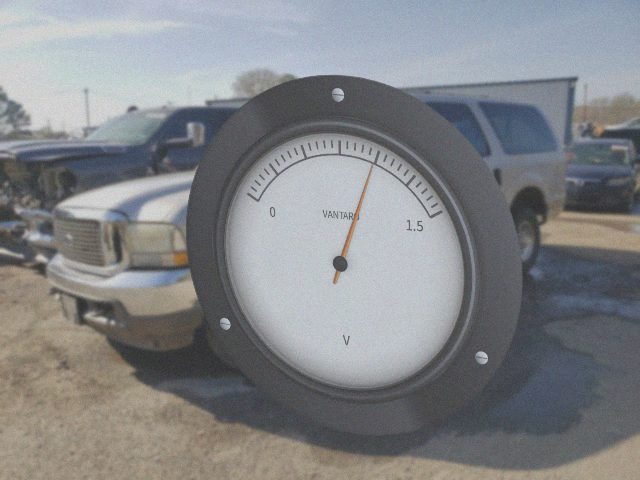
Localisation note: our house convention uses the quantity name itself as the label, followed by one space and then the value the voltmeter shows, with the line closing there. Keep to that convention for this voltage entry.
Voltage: 1 V
